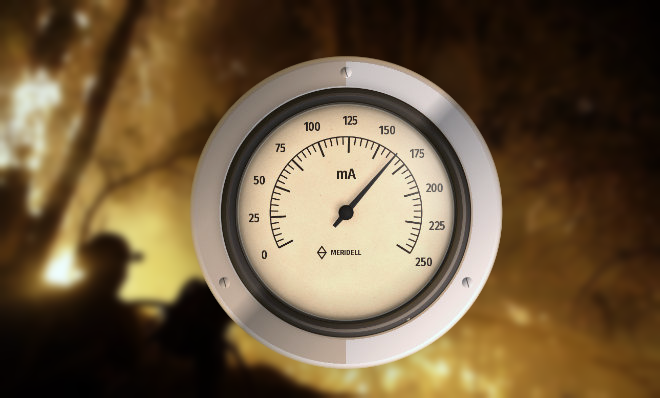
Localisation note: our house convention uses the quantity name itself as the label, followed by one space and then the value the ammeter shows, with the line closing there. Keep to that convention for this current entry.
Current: 165 mA
